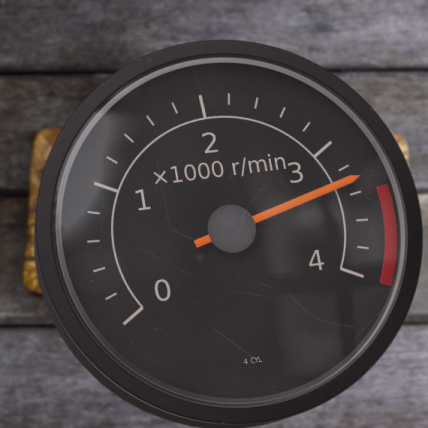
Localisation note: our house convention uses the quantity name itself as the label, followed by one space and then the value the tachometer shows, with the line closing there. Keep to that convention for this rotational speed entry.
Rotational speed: 3300 rpm
